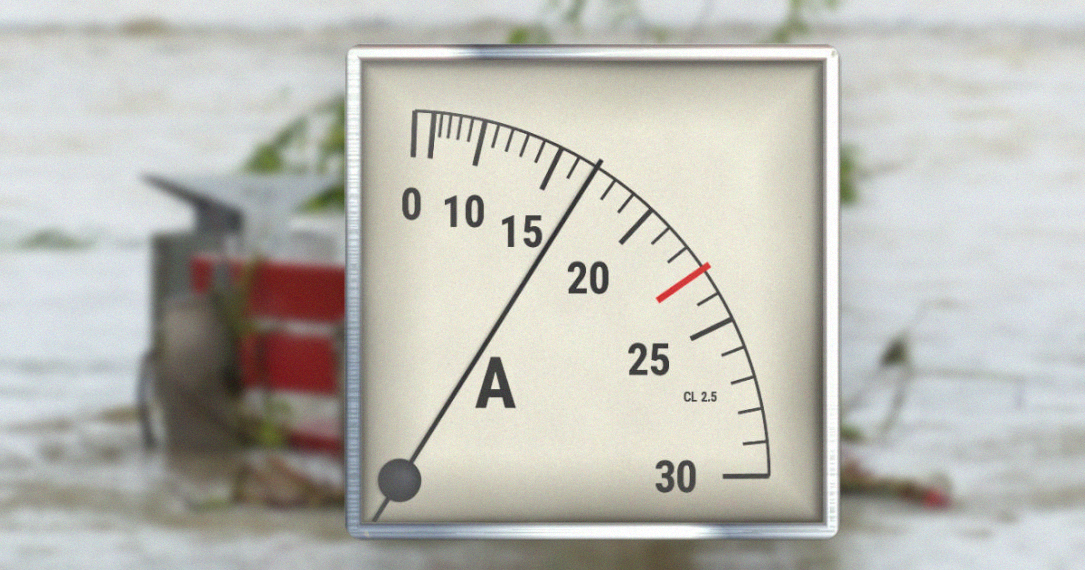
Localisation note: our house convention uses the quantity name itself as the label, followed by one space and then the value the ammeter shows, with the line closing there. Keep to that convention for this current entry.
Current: 17 A
